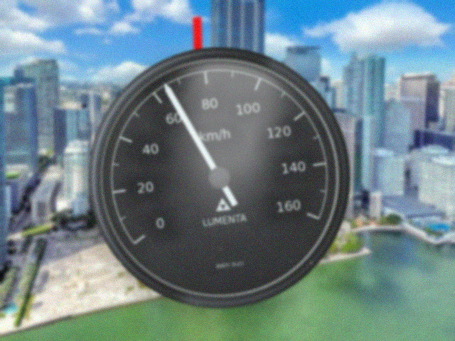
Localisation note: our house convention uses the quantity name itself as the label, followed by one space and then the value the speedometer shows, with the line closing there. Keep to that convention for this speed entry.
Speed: 65 km/h
